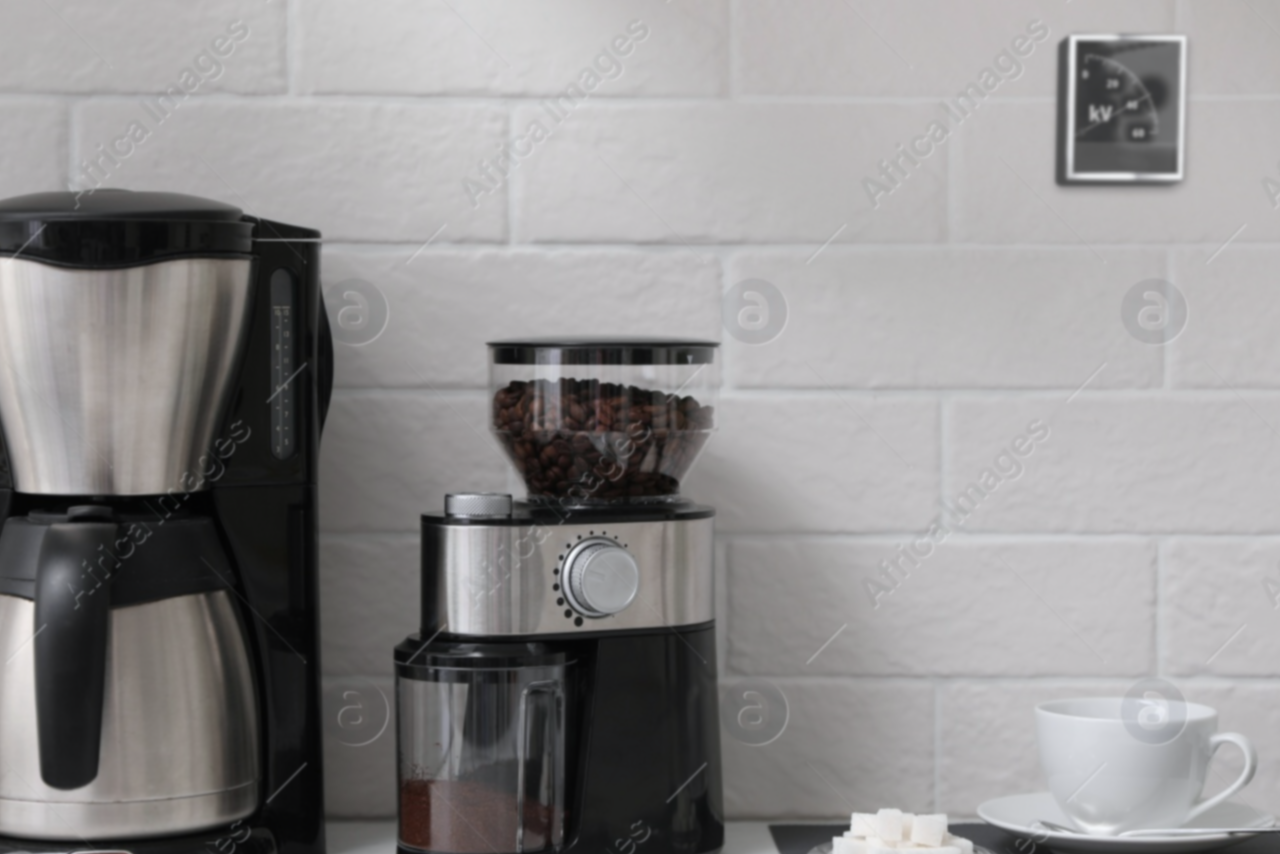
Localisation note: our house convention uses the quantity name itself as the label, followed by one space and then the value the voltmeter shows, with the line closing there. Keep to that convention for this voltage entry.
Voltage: 40 kV
